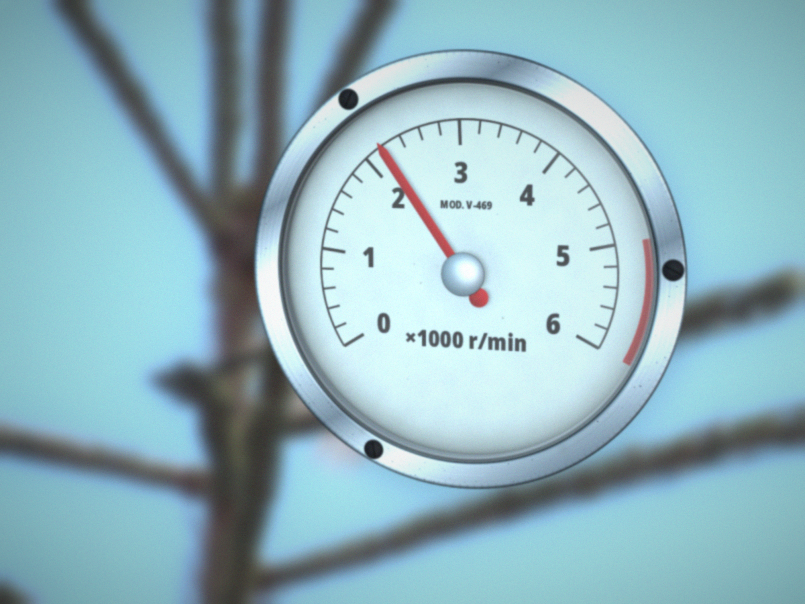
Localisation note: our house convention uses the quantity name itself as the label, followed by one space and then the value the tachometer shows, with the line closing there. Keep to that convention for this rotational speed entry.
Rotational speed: 2200 rpm
